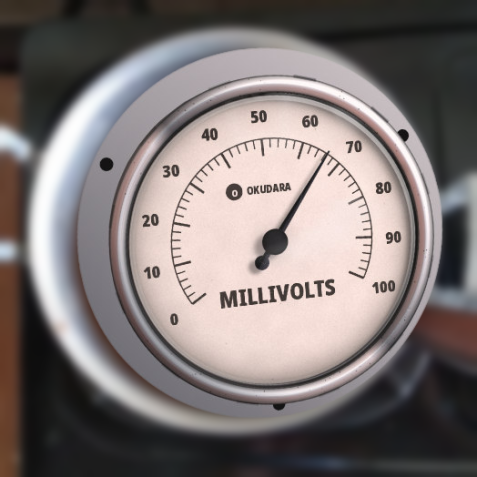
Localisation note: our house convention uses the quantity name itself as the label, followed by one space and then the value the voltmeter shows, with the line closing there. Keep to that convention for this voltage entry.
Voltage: 66 mV
